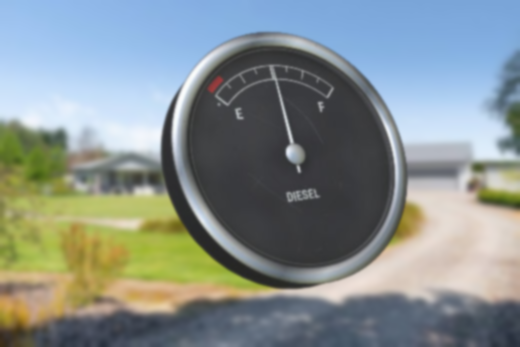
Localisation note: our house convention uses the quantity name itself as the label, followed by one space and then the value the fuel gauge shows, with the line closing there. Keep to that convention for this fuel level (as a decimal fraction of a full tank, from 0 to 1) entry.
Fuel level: 0.5
